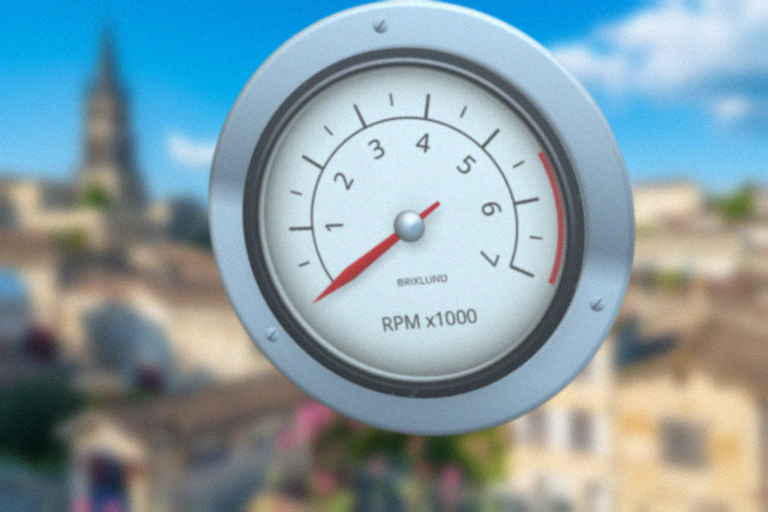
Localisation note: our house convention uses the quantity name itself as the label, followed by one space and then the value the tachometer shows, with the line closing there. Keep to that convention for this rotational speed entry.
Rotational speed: 0 rpm
